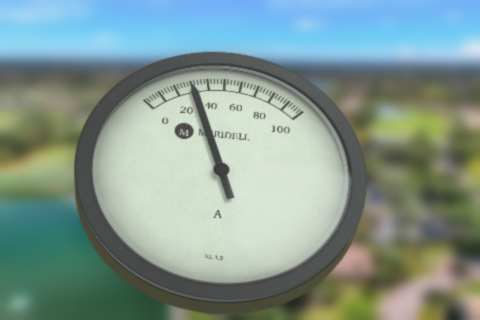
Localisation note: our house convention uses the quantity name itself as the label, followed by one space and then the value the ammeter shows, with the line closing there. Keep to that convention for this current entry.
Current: 30 A
